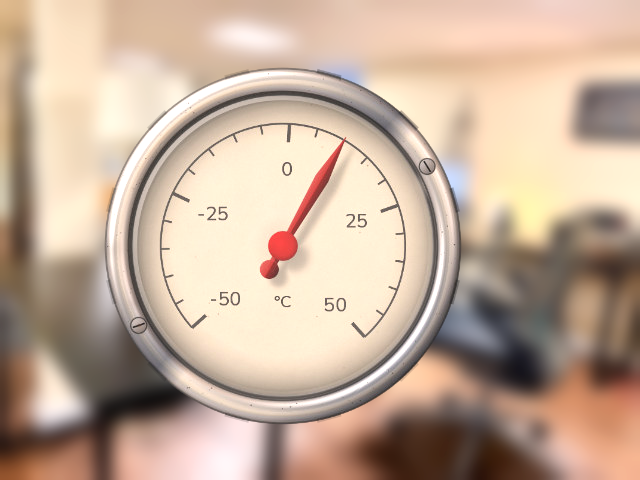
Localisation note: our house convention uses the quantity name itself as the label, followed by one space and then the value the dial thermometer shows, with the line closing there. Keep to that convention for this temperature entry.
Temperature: 10 °C
